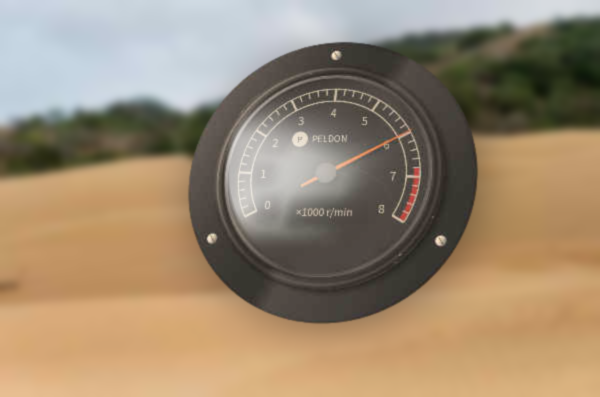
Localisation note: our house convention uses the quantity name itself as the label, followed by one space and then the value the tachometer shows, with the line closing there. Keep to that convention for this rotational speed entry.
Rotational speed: 6000 rpm
